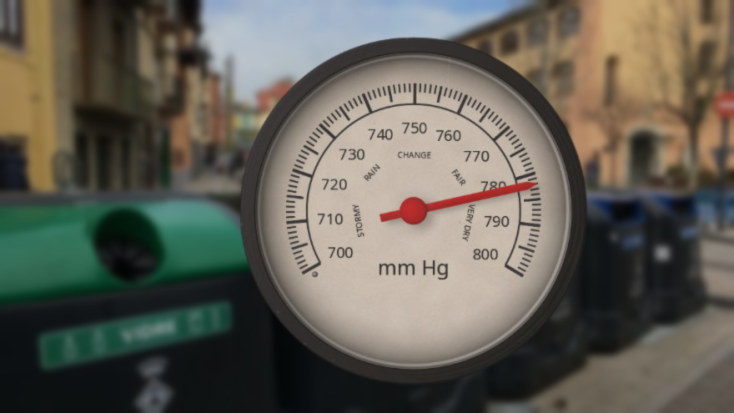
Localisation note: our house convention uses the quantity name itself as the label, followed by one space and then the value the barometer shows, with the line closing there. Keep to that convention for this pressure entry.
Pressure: 782 mmHg
